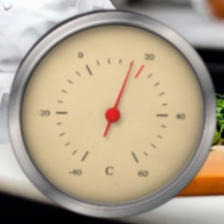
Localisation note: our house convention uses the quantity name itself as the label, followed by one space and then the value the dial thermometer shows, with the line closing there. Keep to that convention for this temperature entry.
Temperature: 16 °C
